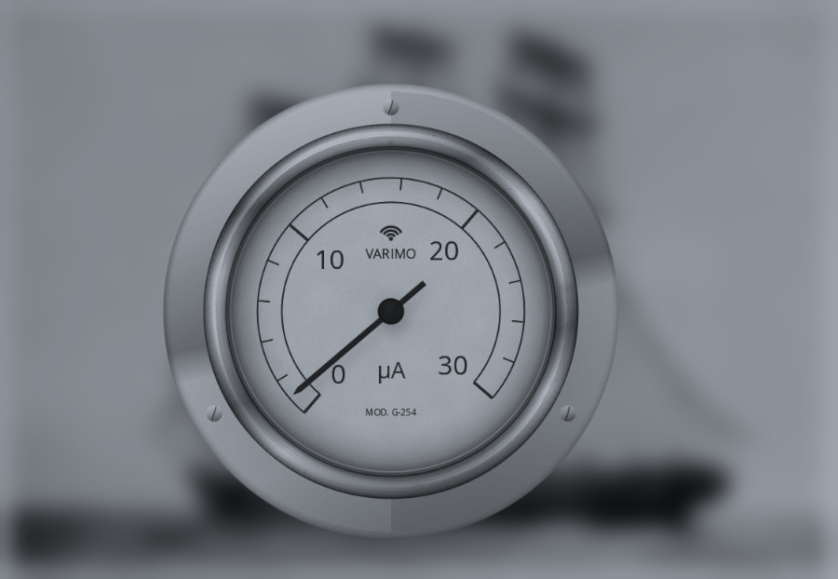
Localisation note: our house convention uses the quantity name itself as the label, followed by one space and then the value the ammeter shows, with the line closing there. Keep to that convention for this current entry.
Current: 1 µA
